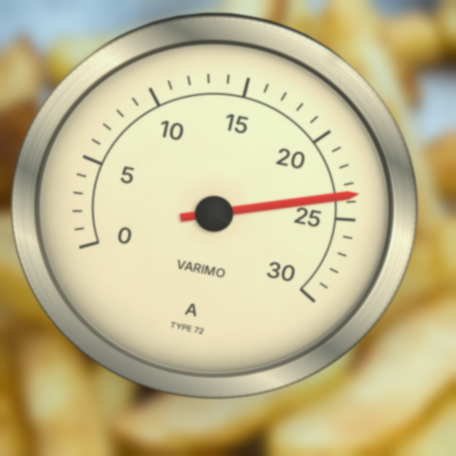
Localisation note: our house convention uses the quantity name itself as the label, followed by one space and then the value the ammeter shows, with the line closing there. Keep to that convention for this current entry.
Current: 23.5 A
